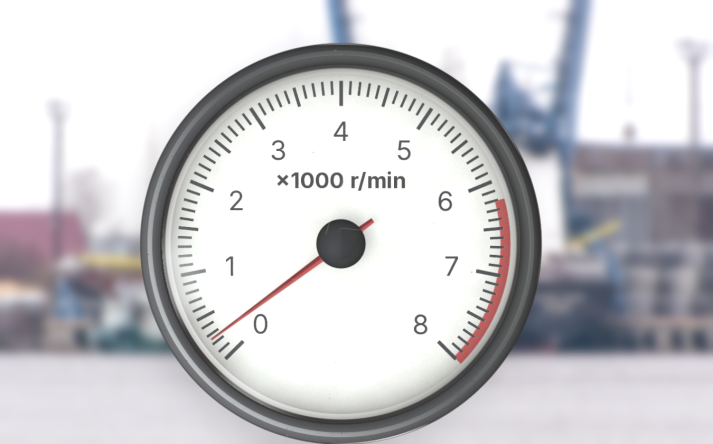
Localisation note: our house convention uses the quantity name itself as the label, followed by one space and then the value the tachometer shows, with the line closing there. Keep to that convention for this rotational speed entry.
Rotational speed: 250 rpm
